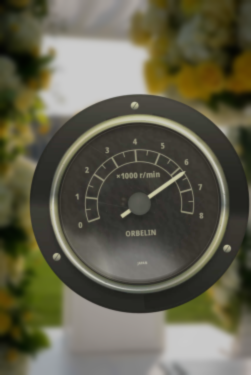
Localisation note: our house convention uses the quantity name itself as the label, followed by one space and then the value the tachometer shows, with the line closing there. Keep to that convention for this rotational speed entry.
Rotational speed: 6250 rpm
